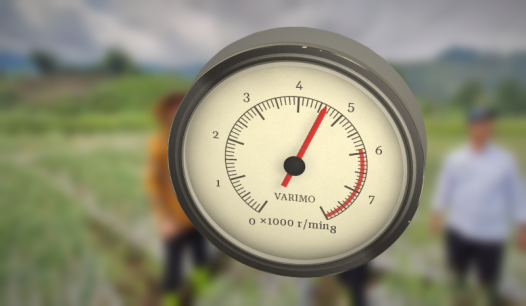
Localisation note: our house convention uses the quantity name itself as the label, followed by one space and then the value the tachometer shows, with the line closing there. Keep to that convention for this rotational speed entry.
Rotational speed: 4600 rpm
